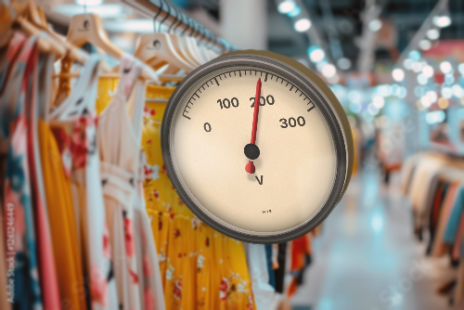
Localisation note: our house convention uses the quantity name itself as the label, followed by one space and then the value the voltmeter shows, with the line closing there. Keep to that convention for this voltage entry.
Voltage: 190 V
